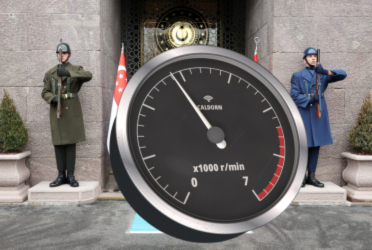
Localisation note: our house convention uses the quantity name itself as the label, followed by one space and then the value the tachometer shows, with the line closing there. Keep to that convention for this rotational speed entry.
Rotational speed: 2800 rpm
